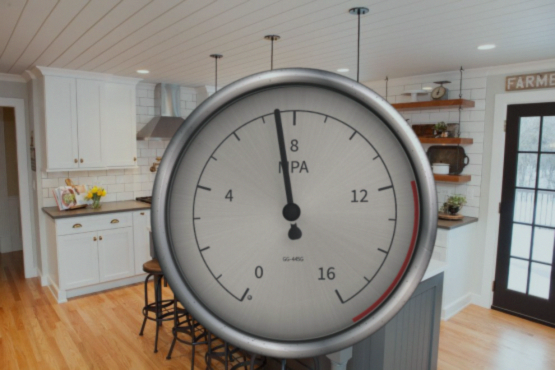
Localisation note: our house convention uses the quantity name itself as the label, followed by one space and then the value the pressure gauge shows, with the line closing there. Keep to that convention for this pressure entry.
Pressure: 7.5 MPa
